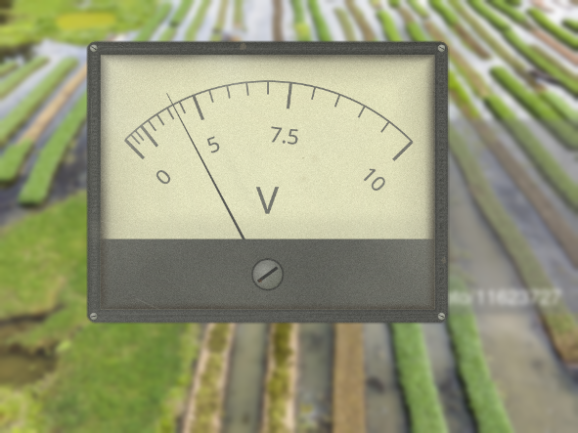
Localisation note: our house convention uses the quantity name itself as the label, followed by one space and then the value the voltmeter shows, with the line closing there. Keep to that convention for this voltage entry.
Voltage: 4.25 V
